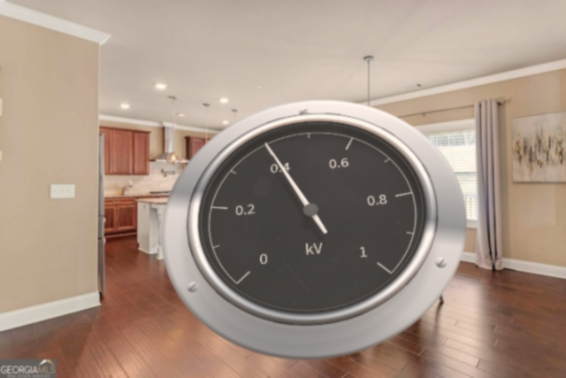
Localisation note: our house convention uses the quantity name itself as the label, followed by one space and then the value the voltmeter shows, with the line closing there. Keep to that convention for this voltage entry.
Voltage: 0.4 kV
